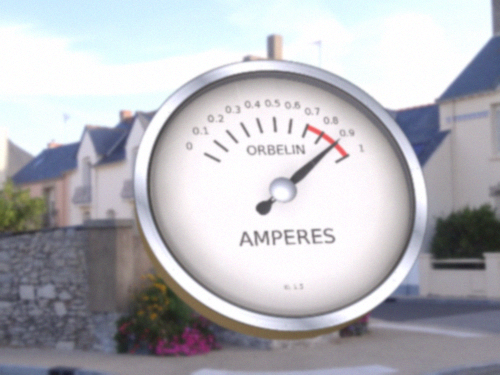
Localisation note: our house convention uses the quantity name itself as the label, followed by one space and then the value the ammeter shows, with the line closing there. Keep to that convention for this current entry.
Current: 0.9 A
